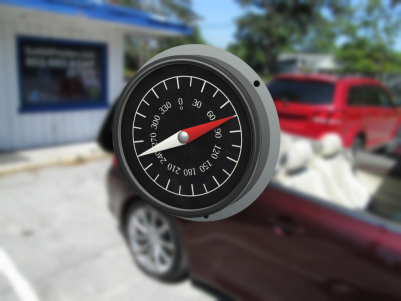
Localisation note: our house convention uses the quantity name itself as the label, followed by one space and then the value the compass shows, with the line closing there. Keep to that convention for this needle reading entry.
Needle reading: 75 °
